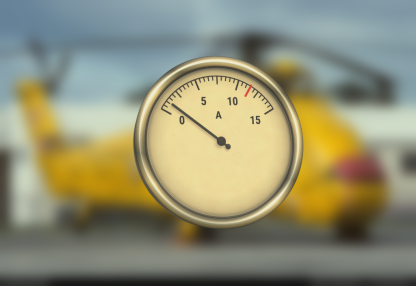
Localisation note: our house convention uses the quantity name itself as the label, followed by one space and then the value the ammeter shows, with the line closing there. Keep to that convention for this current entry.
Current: 1 A
